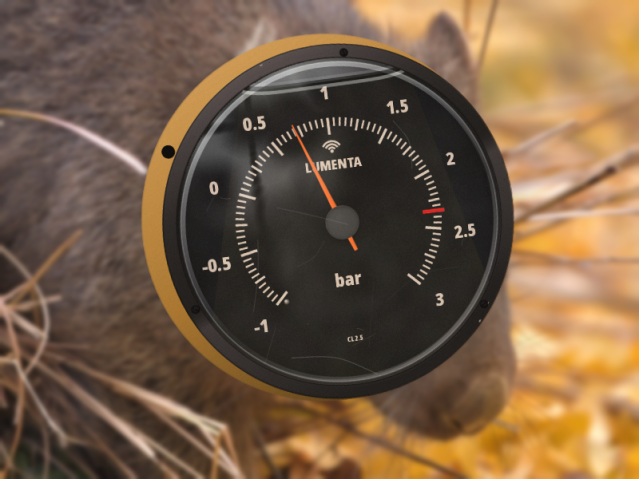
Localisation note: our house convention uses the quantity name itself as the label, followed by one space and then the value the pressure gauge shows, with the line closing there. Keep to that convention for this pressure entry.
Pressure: 0.7 bar
